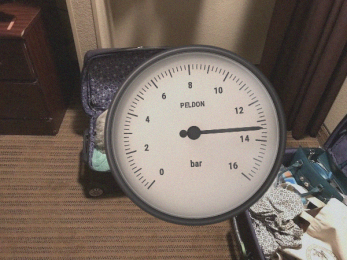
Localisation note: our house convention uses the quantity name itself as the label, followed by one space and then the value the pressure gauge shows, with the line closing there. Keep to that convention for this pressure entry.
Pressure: 13.4 bar
